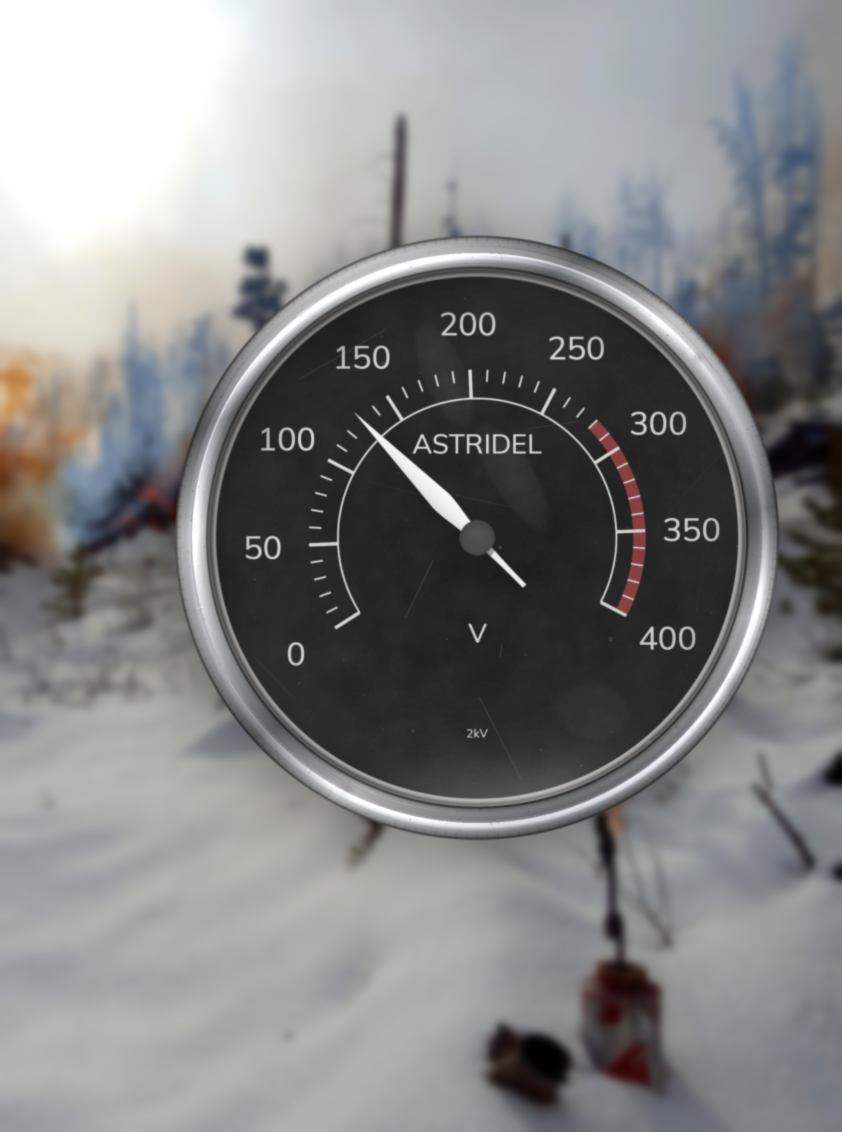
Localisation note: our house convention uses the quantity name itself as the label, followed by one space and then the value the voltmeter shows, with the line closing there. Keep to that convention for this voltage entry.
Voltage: 130 V
